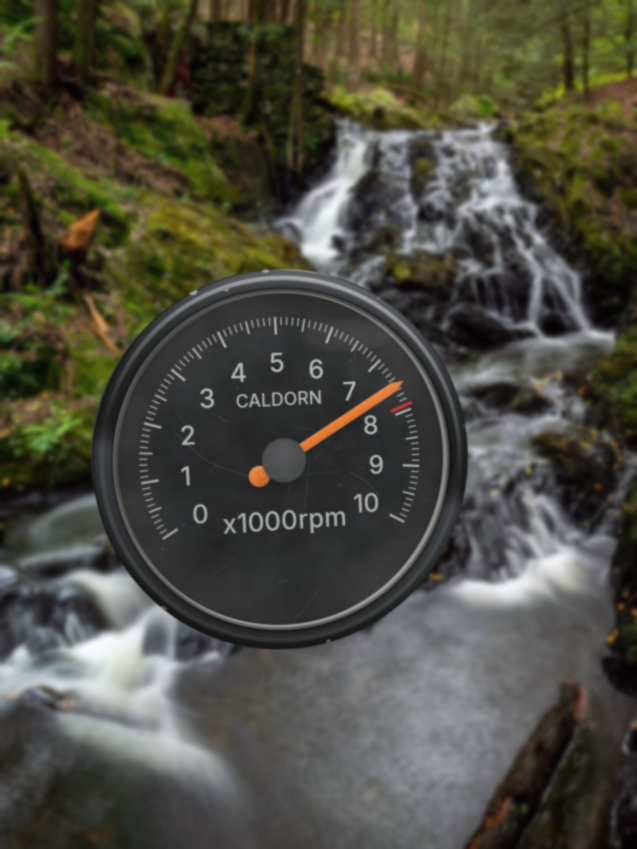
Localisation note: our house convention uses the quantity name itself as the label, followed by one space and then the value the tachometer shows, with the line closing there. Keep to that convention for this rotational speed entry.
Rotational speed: 7500 rpm
